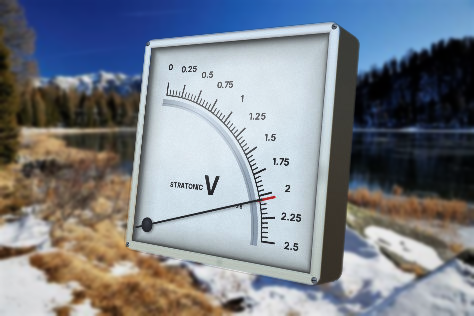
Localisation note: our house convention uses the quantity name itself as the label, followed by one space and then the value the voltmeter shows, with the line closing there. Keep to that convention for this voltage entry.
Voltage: 2.05 V
